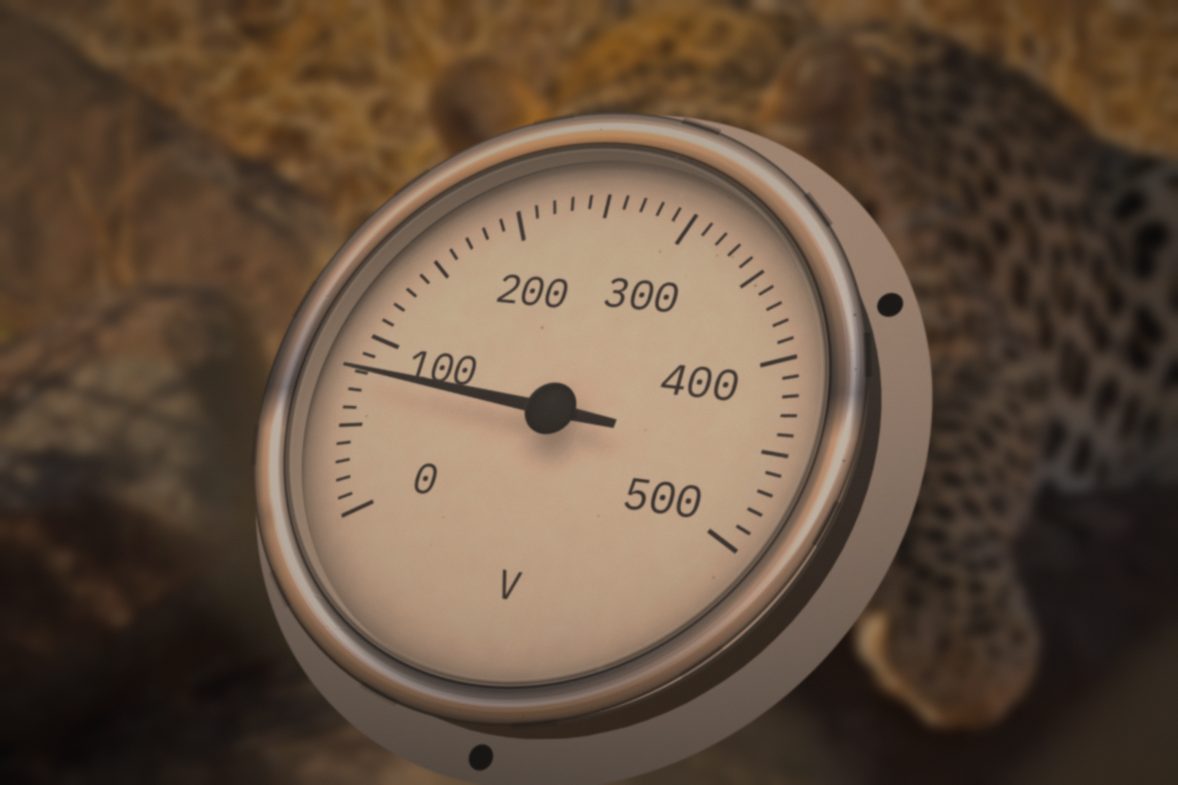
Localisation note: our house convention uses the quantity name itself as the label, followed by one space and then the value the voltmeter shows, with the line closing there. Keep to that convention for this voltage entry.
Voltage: 80 V
